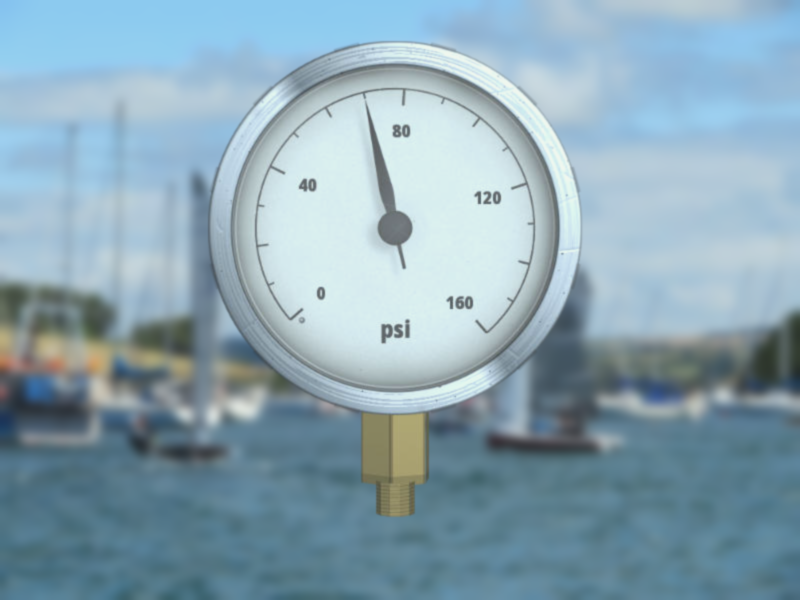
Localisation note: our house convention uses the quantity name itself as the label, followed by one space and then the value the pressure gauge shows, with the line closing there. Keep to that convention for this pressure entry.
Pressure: 70 psi
